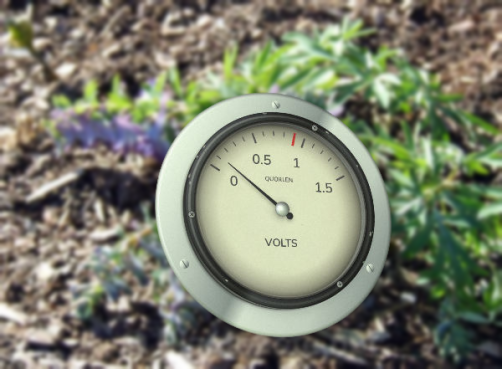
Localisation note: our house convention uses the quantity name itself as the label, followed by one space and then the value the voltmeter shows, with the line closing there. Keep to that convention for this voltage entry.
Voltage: 0.1 V
